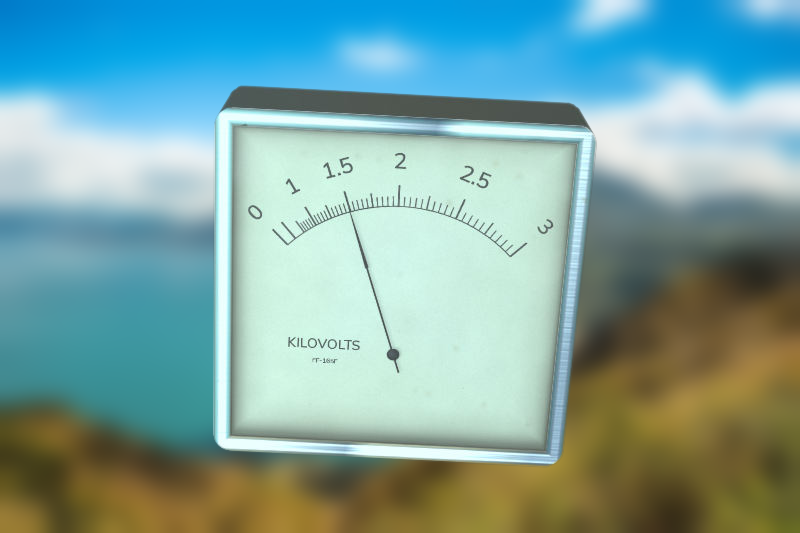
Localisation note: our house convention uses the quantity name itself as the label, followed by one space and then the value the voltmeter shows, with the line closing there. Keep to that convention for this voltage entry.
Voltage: 1.5 kV
